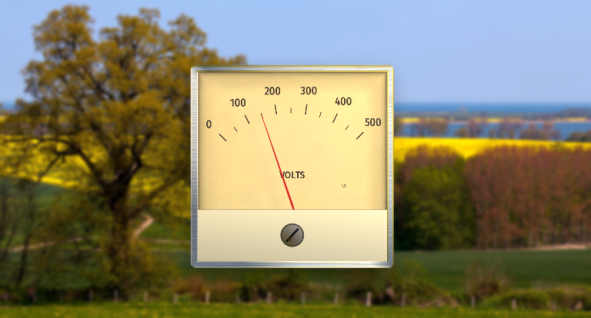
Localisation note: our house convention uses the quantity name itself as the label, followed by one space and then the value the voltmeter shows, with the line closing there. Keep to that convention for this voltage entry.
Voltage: 150 V
